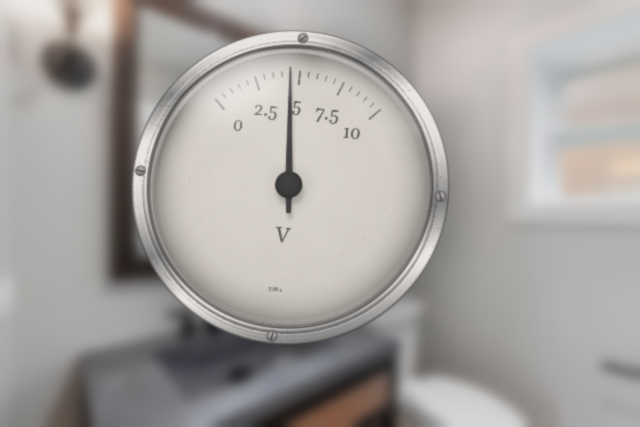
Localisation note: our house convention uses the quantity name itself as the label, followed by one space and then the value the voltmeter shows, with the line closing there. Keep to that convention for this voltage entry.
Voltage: 4.5 V
